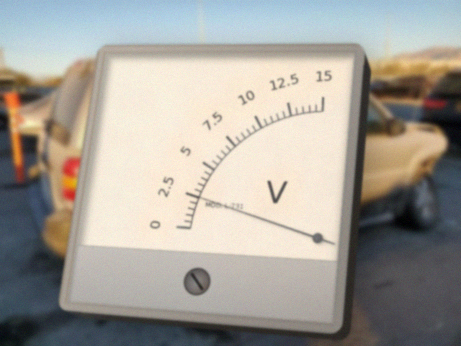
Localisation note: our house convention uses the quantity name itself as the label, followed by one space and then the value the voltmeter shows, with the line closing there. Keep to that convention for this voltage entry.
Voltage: 2.5 V
